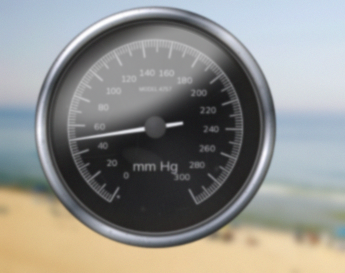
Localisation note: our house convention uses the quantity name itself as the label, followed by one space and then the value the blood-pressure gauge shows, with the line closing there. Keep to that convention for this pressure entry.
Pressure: 50 mmHg
